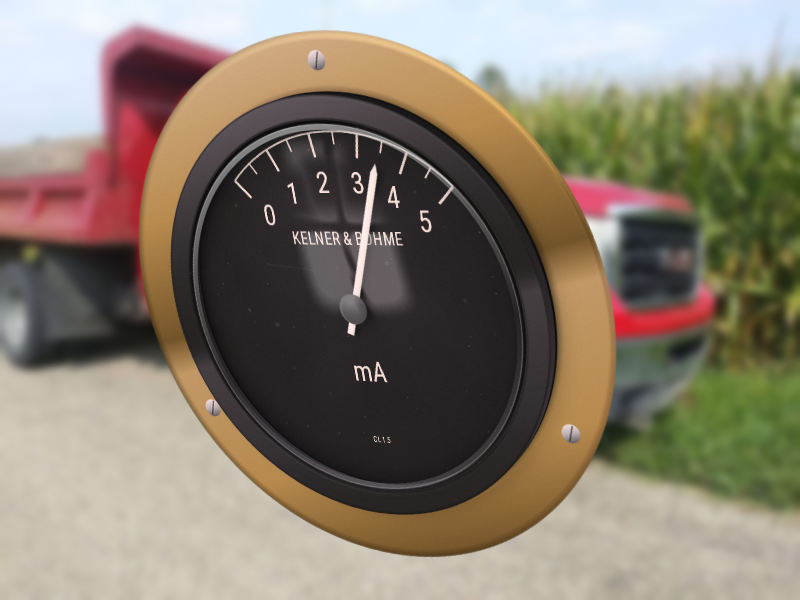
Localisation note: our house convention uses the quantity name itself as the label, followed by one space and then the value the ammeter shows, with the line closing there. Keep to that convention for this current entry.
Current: 3.5 mA
